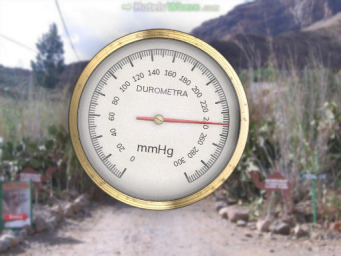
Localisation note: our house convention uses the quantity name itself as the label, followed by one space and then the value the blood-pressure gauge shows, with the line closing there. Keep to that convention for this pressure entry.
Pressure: 240 mmHg
